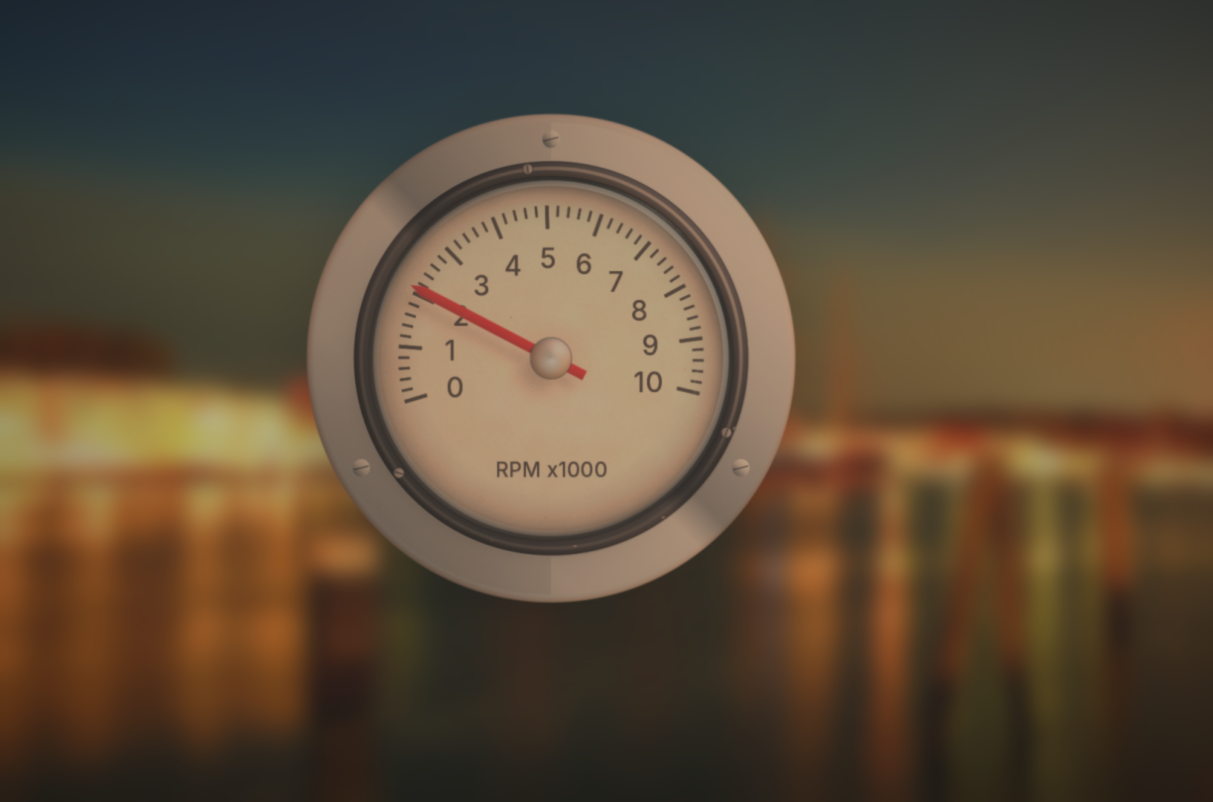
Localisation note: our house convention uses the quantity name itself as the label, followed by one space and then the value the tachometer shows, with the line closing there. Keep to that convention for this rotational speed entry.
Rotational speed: 2100 rpm
